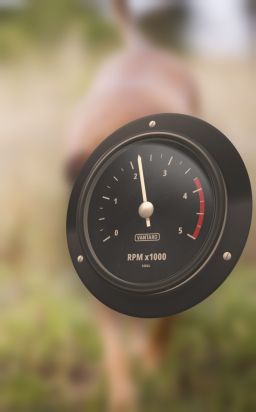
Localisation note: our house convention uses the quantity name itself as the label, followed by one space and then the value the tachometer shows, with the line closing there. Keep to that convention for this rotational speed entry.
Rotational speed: 2250 rpm
